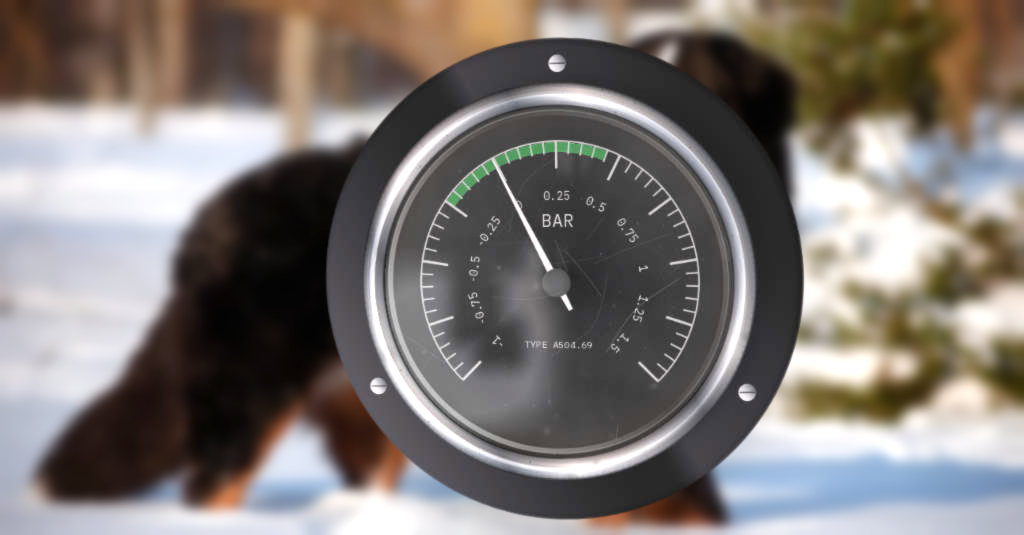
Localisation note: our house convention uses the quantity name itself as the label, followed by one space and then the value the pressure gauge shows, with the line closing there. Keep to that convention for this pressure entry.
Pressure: 0 bar
